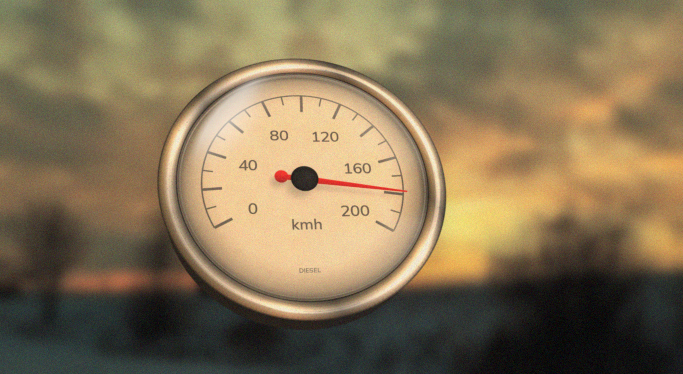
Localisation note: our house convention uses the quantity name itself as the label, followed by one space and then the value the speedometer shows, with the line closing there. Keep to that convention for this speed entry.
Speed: 180 km/h
